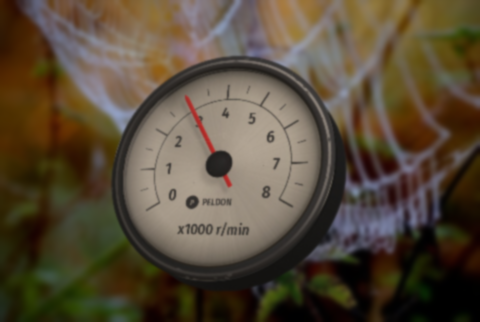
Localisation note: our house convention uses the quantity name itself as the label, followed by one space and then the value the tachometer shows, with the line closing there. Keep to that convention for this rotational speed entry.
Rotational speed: 3000 rpm
